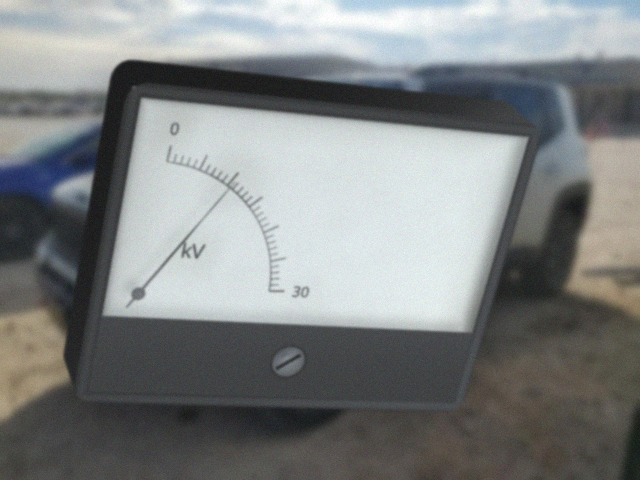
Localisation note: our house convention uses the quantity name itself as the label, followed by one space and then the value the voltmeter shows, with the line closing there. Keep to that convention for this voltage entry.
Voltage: 10 kV
